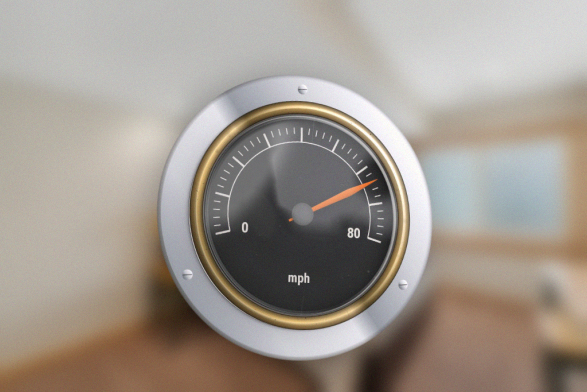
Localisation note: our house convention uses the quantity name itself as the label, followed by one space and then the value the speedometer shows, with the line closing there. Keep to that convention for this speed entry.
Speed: 64 mph
